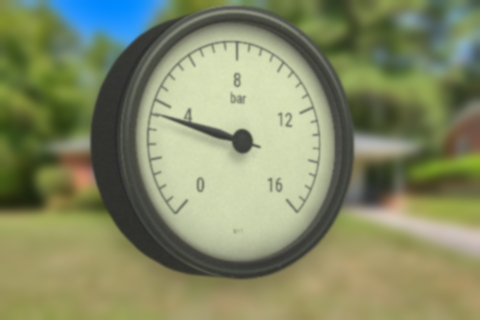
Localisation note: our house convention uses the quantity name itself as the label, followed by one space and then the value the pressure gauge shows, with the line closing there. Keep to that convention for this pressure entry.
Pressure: 3.5 bar
